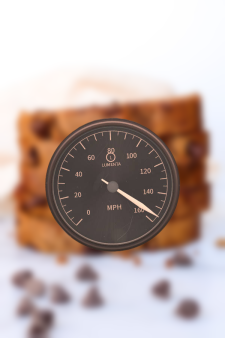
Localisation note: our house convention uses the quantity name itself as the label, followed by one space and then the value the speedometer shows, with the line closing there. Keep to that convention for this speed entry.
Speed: 155 mph
